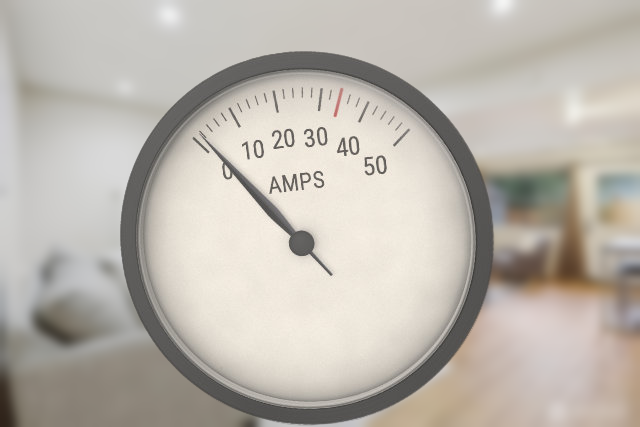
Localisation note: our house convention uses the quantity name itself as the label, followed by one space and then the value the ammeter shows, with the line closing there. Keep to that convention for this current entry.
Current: 2 A
